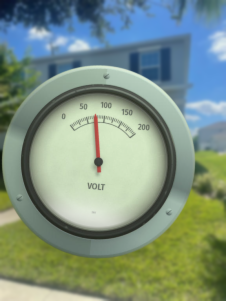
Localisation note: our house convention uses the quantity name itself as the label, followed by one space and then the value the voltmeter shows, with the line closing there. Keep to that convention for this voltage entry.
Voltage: 75 V
